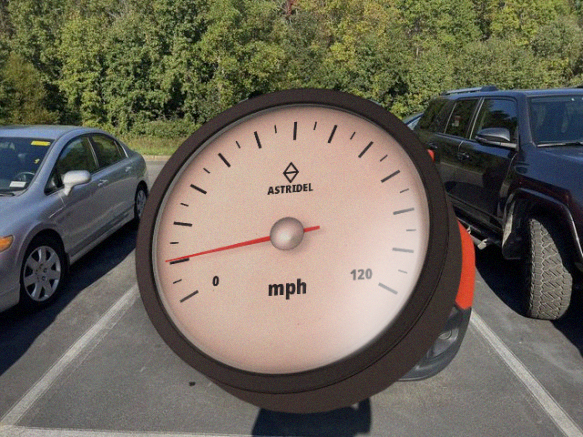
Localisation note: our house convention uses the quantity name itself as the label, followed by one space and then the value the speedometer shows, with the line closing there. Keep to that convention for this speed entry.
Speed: 10 mph
